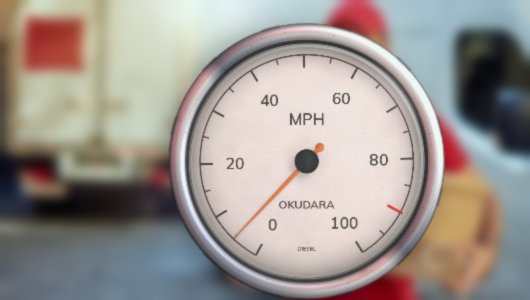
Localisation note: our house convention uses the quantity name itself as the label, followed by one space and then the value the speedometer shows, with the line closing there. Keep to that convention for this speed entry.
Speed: 5 mph
